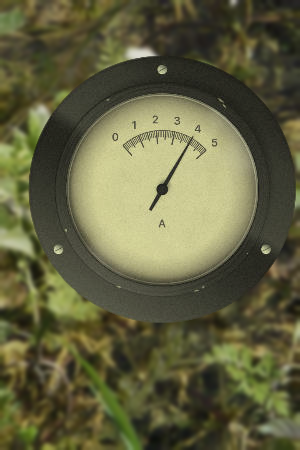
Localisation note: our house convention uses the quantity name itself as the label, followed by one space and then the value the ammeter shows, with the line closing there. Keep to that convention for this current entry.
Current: 4 A
